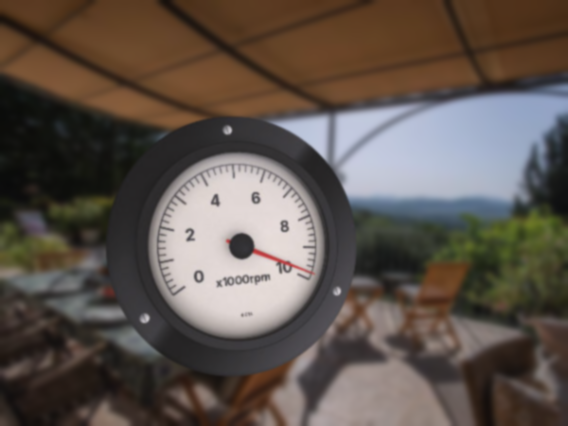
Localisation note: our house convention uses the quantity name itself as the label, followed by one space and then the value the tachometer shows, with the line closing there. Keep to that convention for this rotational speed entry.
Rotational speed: 9800 rpm
